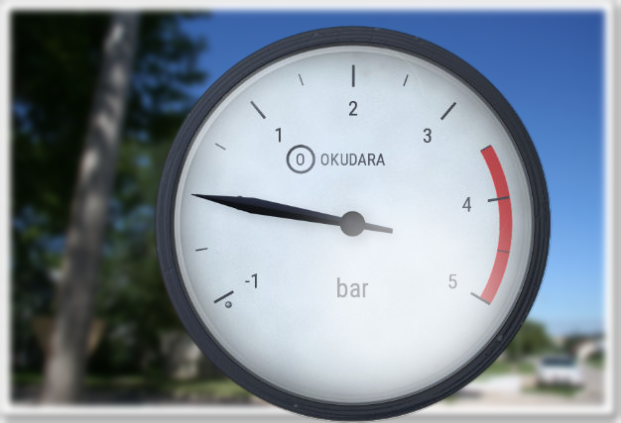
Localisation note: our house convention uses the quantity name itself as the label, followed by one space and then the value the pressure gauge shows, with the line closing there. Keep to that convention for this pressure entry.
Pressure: 0 bar
